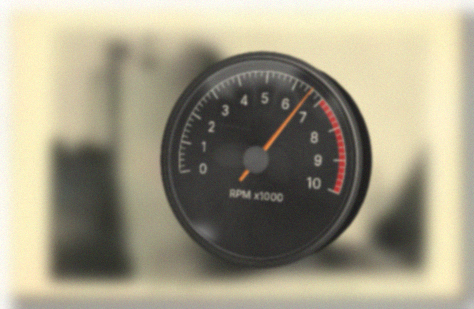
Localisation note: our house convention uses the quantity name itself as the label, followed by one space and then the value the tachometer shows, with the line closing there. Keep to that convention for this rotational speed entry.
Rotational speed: 6600 rpm
